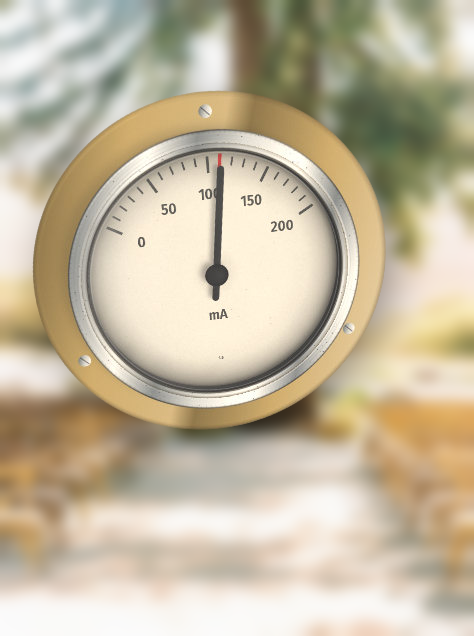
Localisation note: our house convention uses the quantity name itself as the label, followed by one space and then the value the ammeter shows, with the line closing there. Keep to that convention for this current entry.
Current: 110 mA
